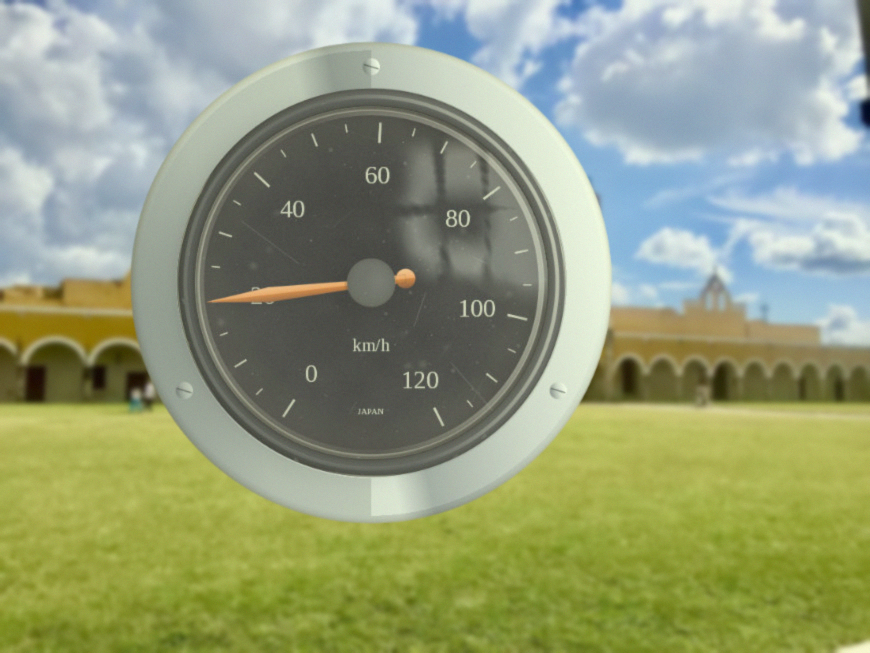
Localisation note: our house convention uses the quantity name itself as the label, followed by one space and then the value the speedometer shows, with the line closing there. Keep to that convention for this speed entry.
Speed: 20 km/h
